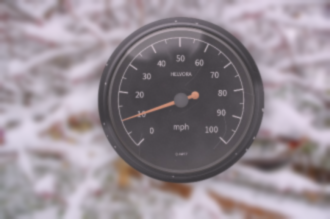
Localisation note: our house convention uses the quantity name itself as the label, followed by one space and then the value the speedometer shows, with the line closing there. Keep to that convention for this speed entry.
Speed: 10 mph
